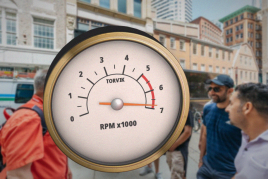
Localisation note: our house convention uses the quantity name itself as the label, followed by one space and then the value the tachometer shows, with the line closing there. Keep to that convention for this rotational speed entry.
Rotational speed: 6750 rpm
